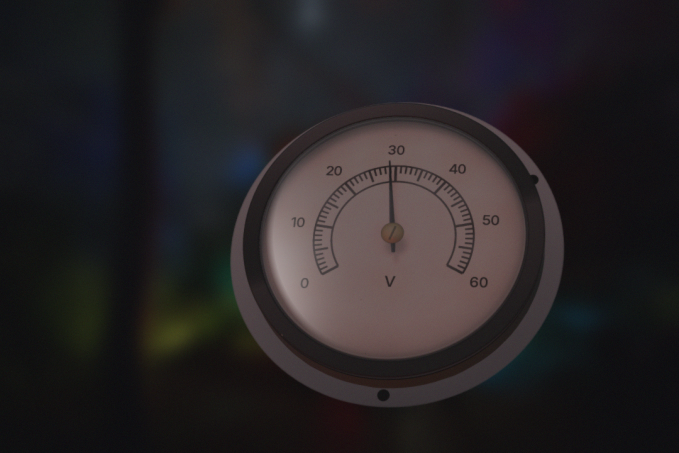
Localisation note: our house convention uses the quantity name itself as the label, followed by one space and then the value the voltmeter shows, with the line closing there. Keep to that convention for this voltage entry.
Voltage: 29 V
